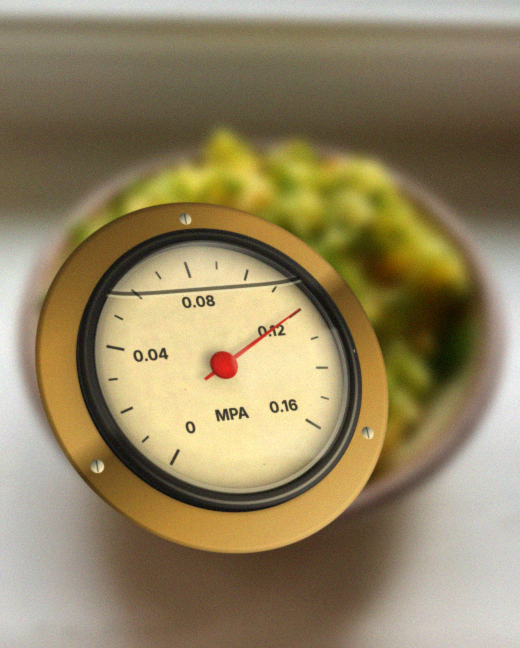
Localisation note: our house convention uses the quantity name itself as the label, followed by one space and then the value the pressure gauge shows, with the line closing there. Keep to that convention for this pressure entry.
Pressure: 0.12 MPa
